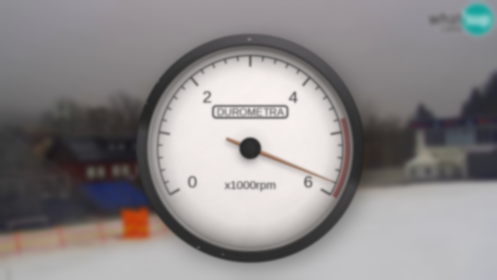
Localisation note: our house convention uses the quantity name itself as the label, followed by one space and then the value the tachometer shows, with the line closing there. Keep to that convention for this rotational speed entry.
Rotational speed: 5800 rpm
